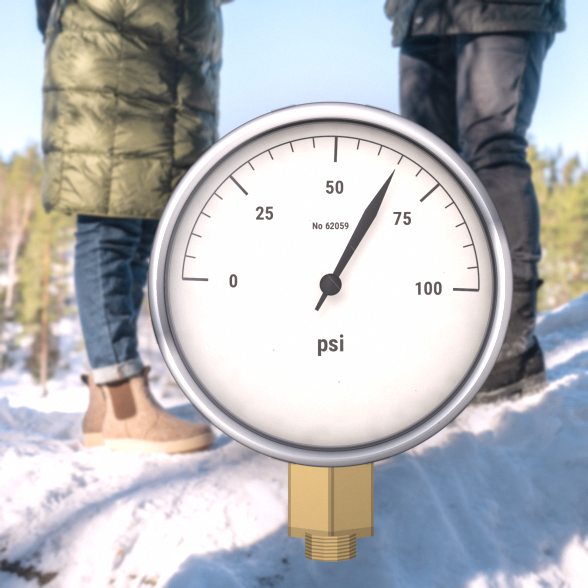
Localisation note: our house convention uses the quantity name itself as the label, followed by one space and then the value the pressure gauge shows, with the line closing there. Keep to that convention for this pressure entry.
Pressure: 65 psi
